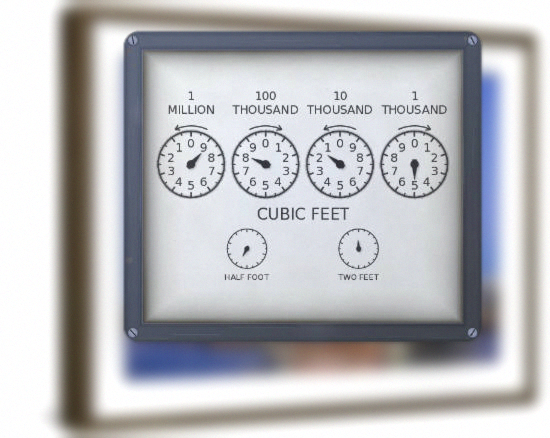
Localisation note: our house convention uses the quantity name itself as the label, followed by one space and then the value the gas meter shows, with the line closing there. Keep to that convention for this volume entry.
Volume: 881500 ft³
